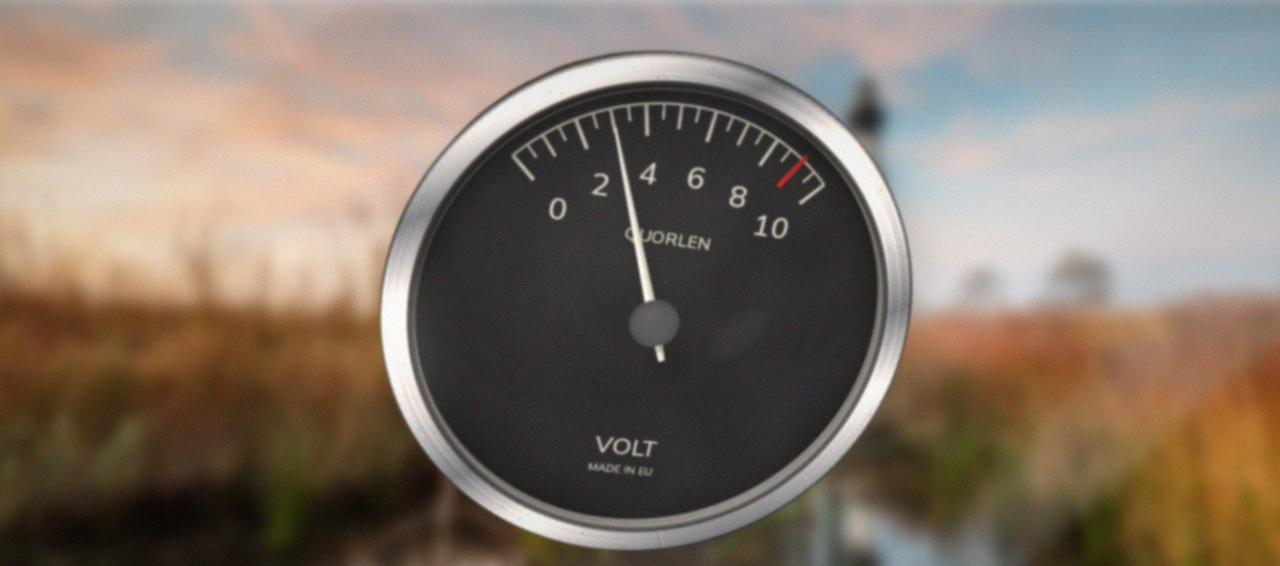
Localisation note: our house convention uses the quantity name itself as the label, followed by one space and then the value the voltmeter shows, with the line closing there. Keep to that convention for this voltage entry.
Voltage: 3 V
